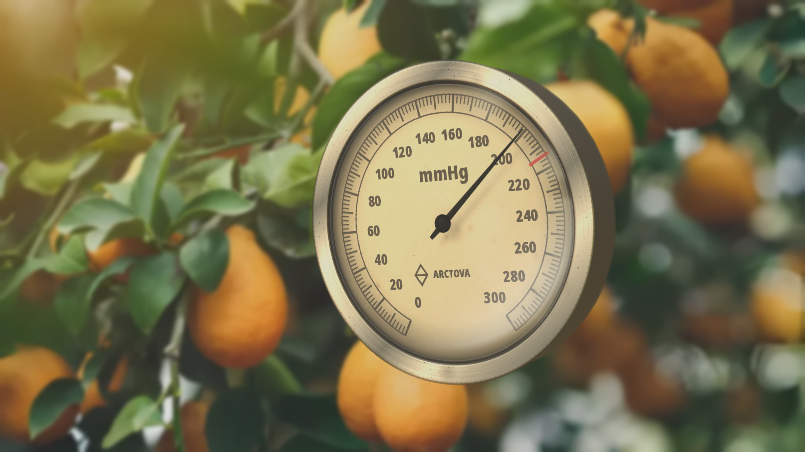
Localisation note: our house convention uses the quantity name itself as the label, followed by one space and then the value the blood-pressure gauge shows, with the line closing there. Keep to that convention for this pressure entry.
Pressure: 200 mmHg
